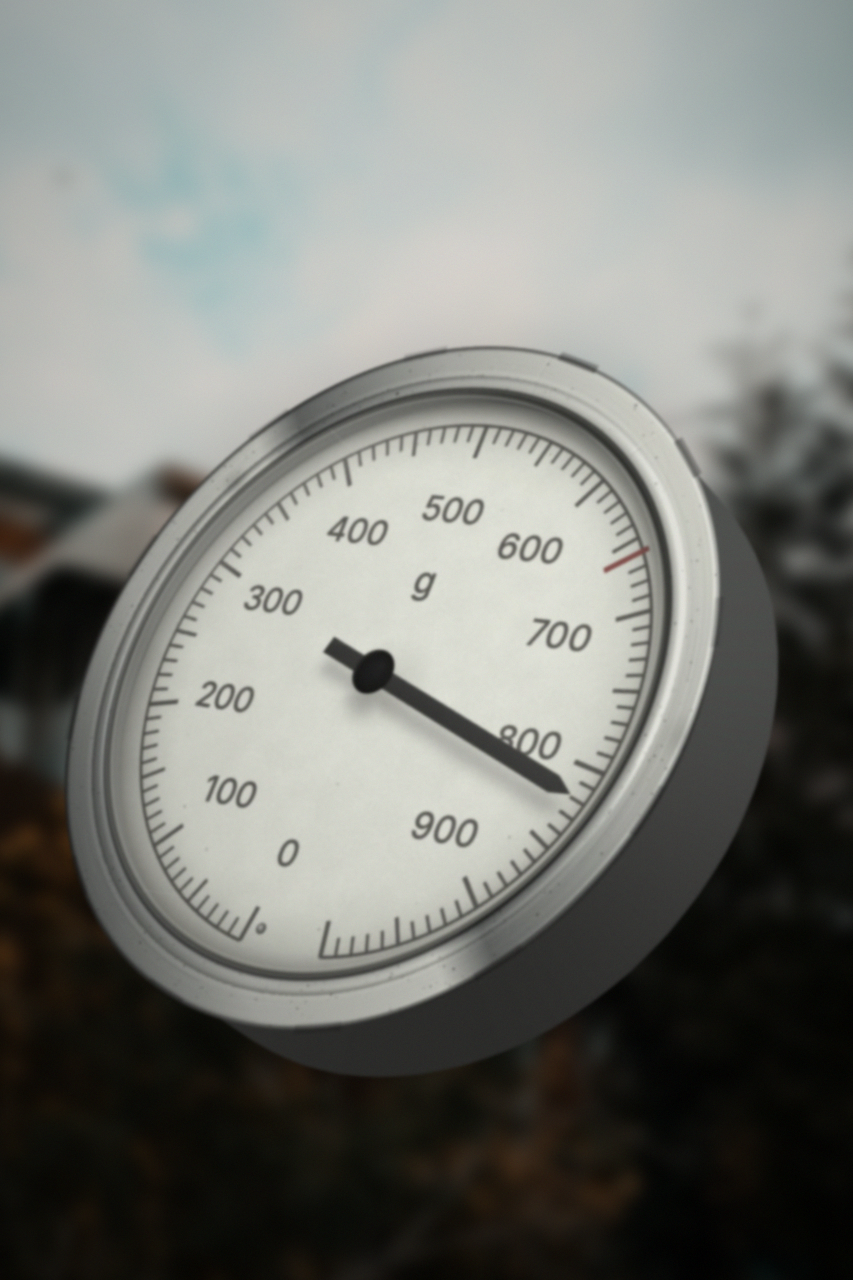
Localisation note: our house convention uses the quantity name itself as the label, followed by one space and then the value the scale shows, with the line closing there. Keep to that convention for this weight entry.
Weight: 820 g
